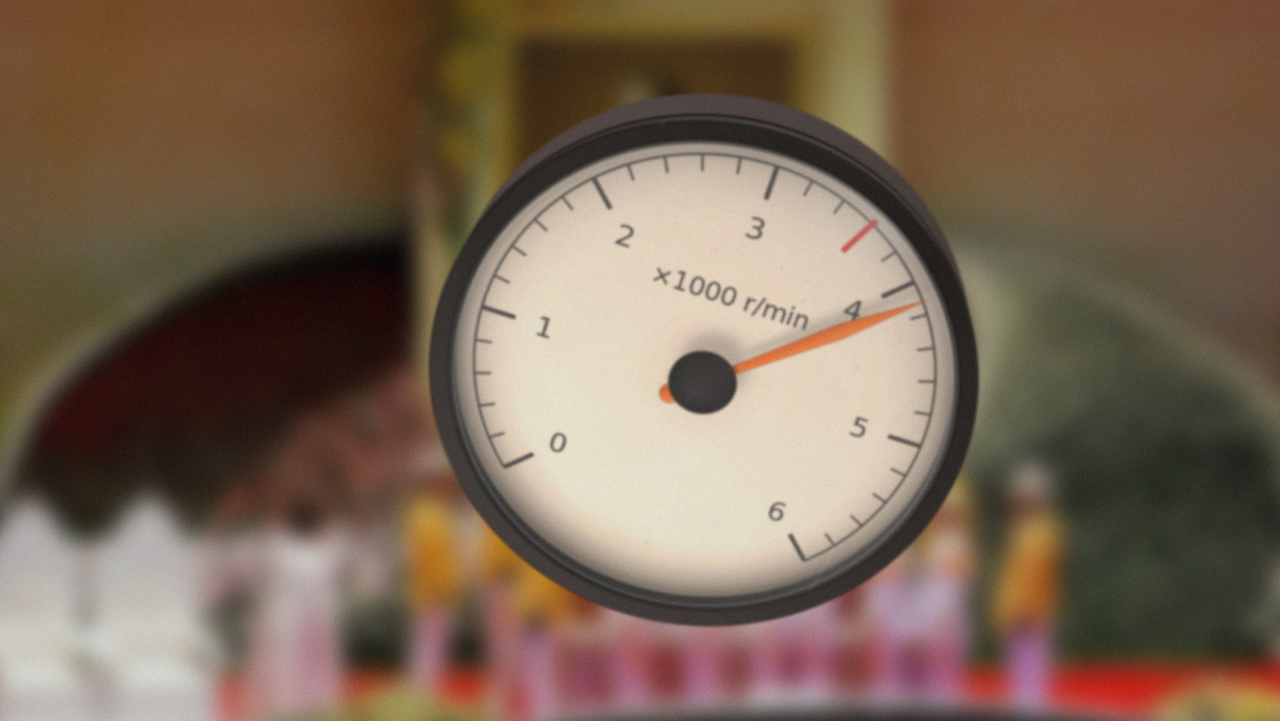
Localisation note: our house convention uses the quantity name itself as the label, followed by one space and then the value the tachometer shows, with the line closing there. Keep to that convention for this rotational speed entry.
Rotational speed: 4100 rpm
